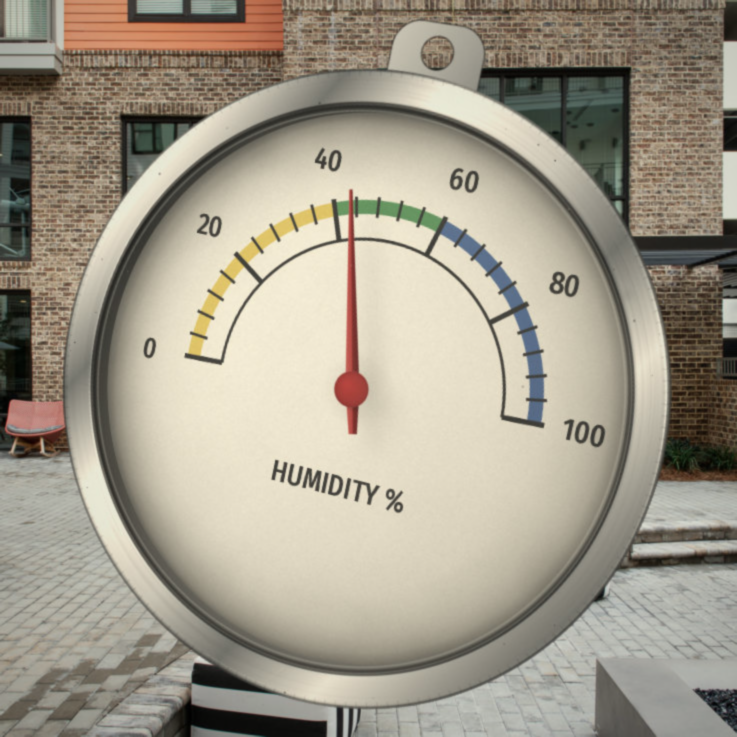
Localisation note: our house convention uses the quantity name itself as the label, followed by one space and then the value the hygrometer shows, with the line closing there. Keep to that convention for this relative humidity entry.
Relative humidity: 44 %
